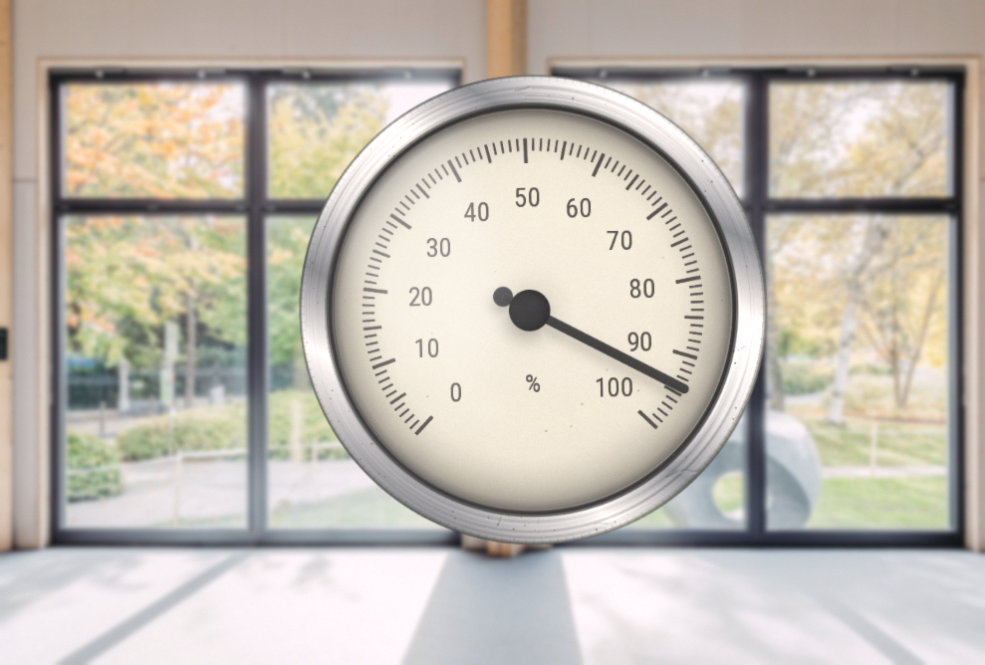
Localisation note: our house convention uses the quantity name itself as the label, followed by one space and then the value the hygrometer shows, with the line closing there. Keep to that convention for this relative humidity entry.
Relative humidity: 94 %
